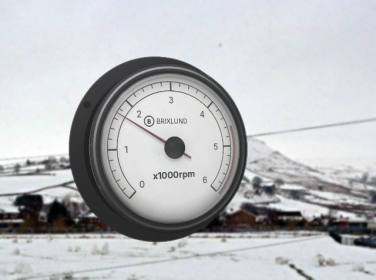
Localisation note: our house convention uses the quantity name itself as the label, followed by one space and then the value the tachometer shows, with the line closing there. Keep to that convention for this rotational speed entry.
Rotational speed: 1700 rpm
